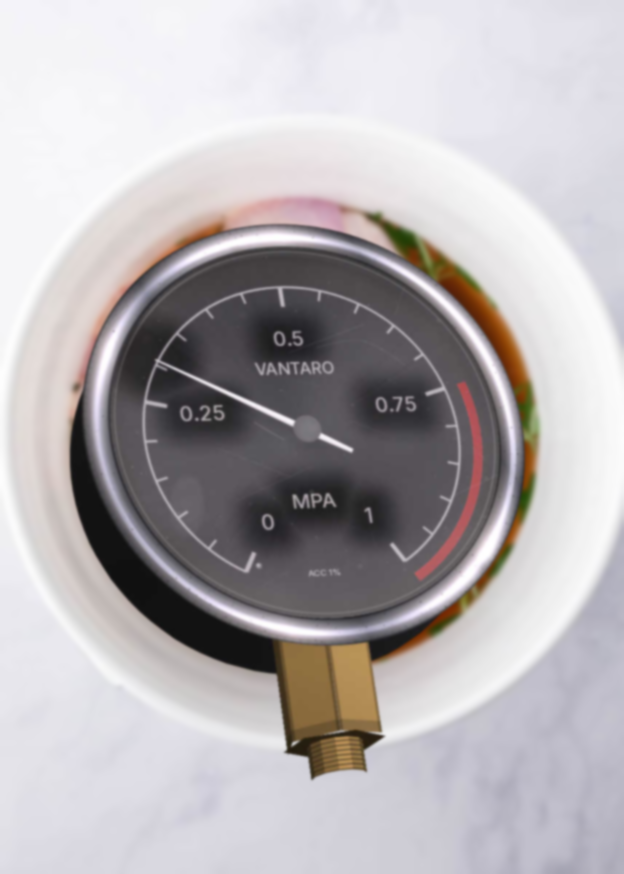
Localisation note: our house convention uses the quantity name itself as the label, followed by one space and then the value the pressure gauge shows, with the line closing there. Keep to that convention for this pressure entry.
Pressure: 0.3 MPa
